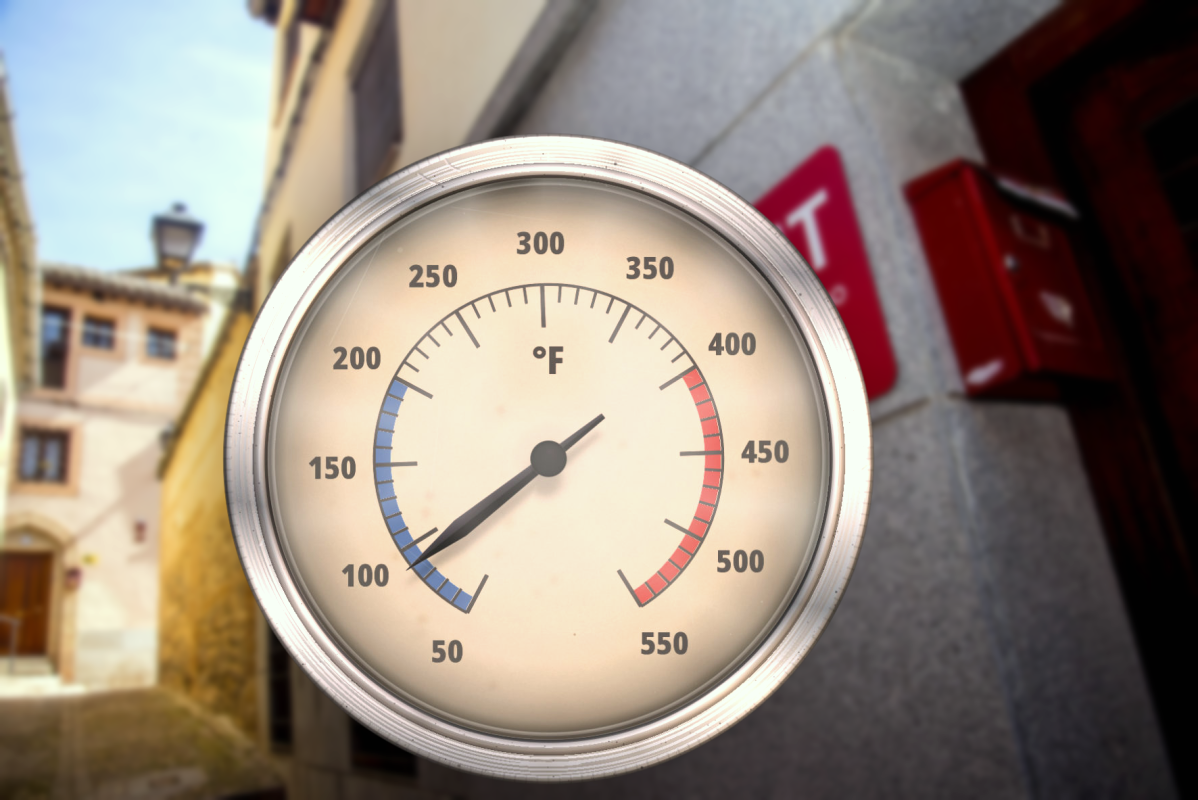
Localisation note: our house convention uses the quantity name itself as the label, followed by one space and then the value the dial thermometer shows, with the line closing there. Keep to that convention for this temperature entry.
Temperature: 90 °F
